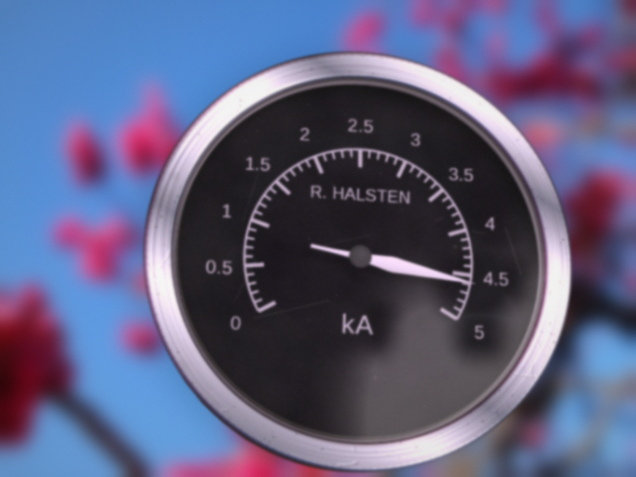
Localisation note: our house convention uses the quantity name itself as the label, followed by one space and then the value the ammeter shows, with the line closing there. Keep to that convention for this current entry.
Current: 4.6 kA
